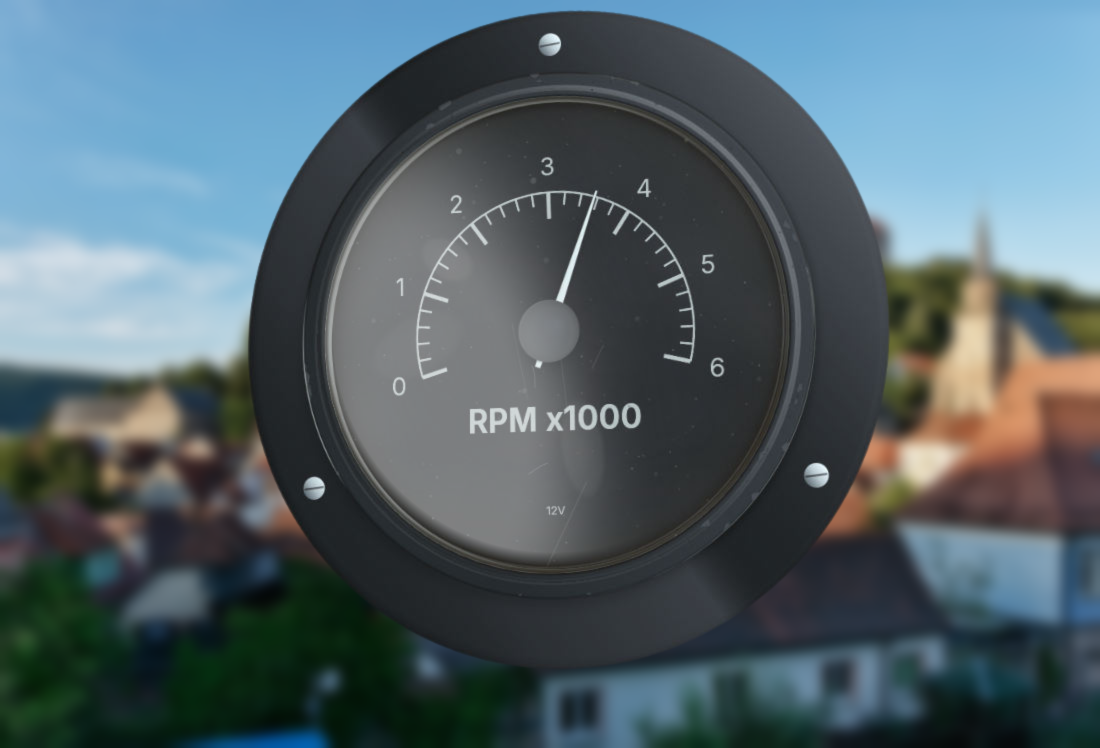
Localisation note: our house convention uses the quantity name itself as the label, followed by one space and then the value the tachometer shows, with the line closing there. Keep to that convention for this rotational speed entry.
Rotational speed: 3600 rpm
